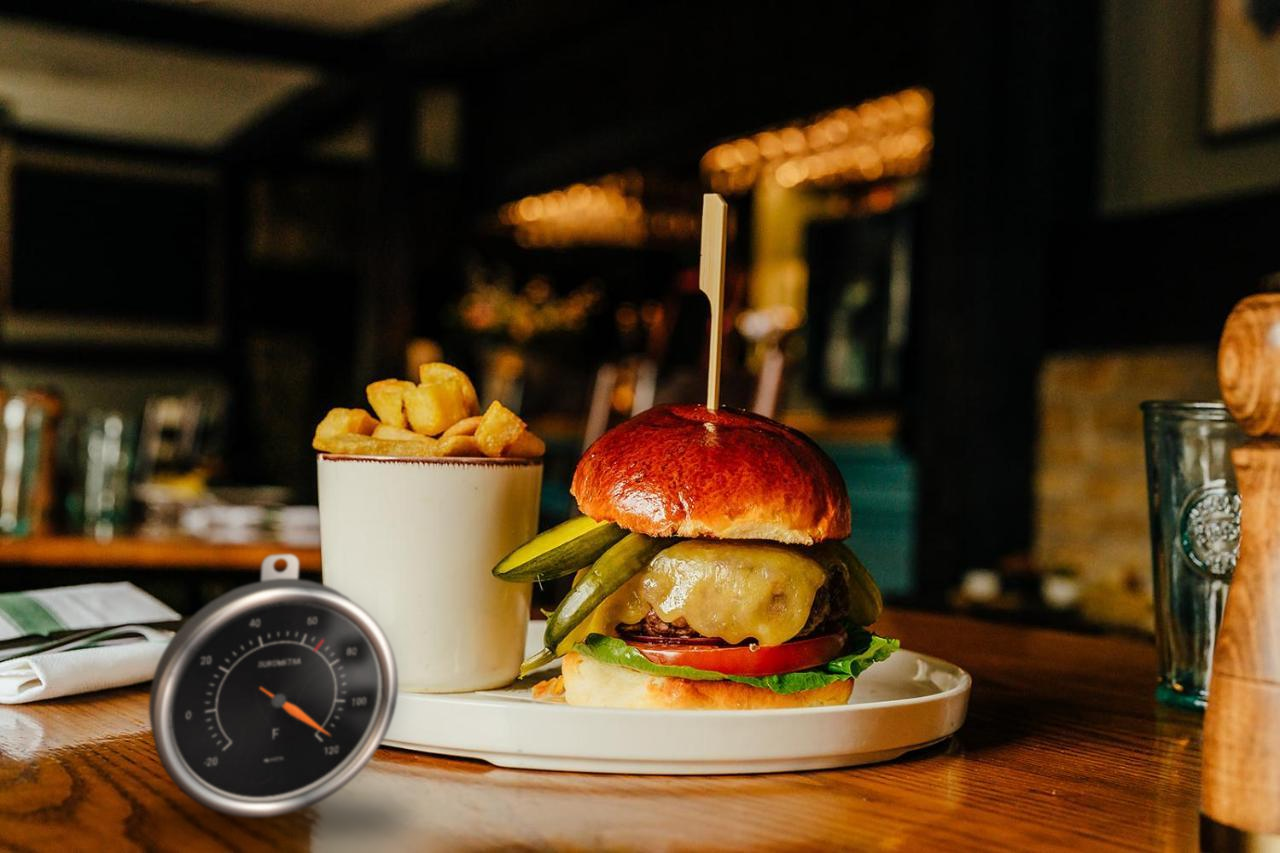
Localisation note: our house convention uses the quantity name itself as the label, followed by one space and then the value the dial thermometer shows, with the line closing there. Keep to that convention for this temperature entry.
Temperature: 116 °F
